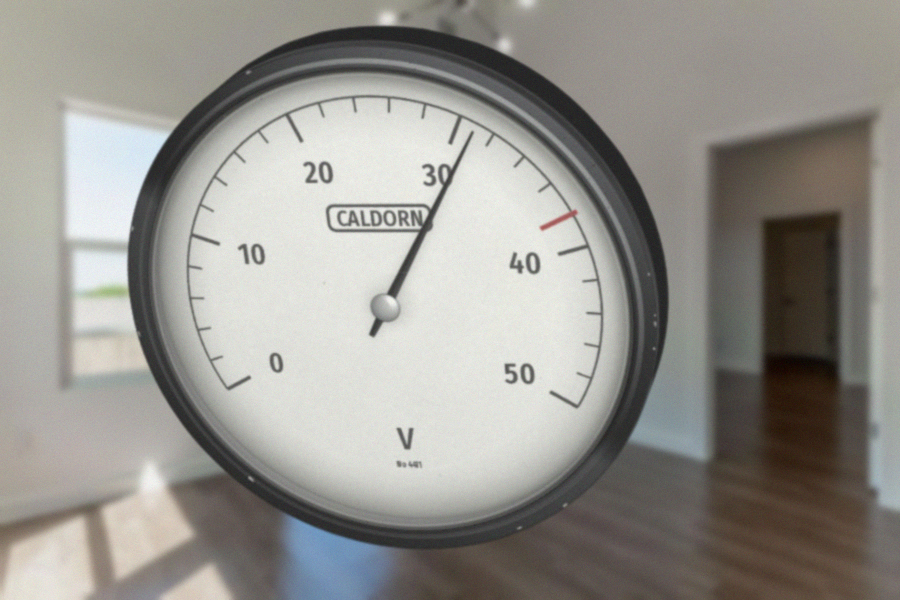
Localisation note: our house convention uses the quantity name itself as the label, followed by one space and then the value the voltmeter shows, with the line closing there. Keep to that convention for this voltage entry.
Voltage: 31 V
